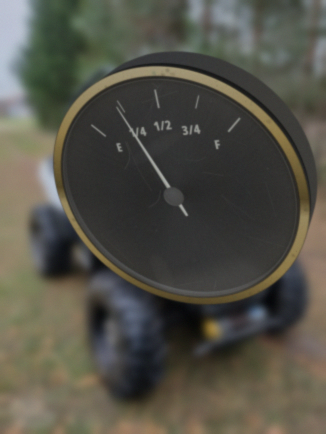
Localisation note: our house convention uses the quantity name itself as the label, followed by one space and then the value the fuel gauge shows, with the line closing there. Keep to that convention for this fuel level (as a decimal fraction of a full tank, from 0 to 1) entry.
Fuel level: 0.25
